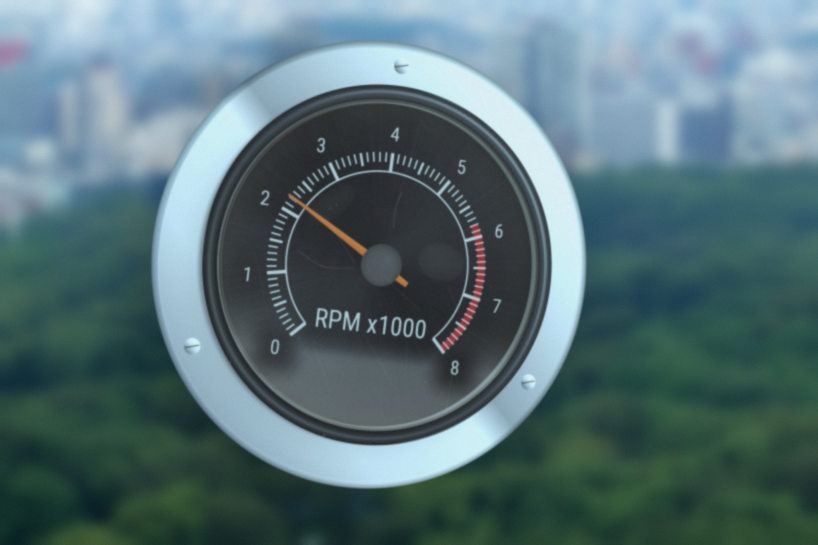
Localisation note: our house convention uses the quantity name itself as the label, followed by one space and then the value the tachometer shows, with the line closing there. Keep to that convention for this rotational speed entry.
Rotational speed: 2200 rpm
